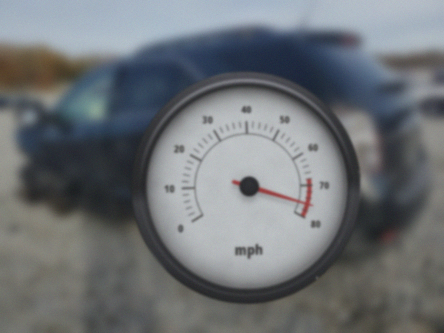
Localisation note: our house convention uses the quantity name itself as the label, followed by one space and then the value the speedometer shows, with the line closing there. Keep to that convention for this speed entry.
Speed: 76 mph
